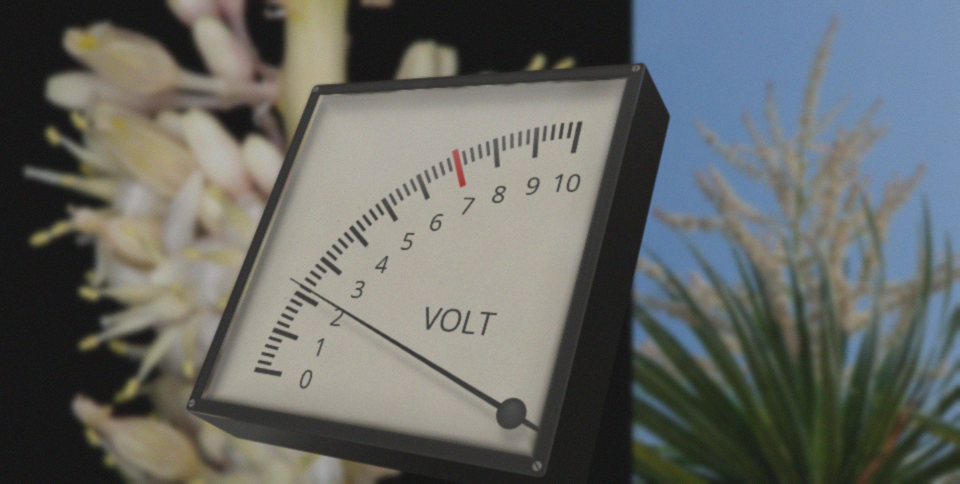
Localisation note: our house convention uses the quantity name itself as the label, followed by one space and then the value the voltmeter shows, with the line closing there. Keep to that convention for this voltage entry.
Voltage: 2.2 V
